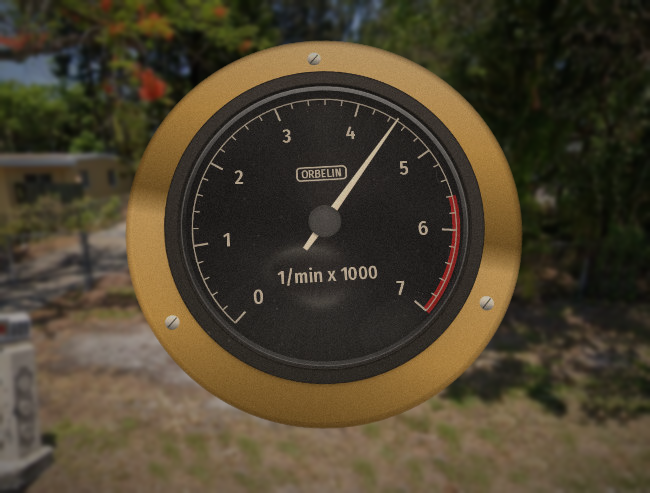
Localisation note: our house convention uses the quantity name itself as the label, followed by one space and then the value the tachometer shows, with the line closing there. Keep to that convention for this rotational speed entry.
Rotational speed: 4500 rpm
